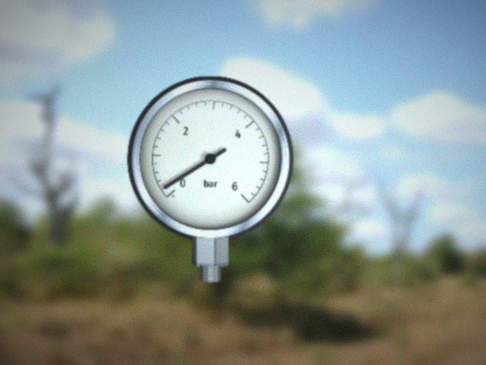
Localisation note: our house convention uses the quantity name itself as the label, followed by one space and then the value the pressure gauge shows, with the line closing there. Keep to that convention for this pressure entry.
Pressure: 0.2 bar
